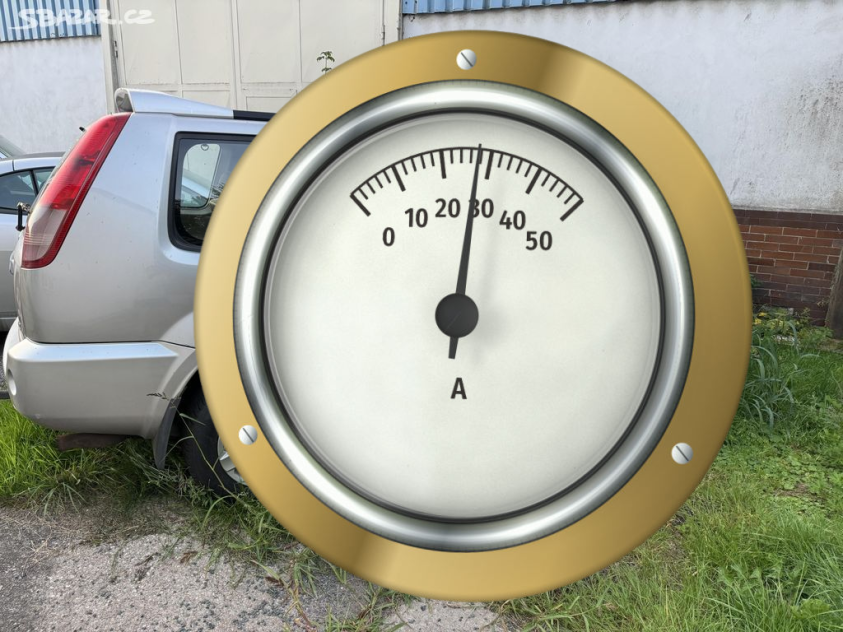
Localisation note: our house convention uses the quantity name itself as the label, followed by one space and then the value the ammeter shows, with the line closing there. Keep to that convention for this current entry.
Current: 28 A
